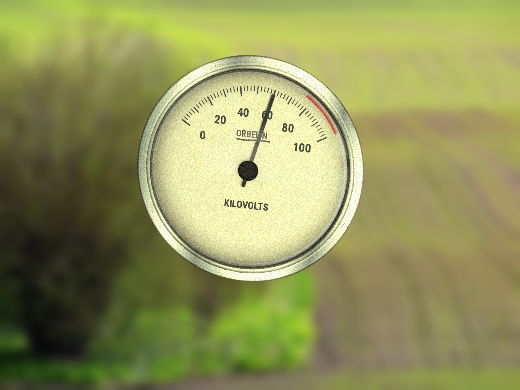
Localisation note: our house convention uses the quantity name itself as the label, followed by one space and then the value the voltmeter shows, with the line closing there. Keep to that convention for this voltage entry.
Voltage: 60 kV
